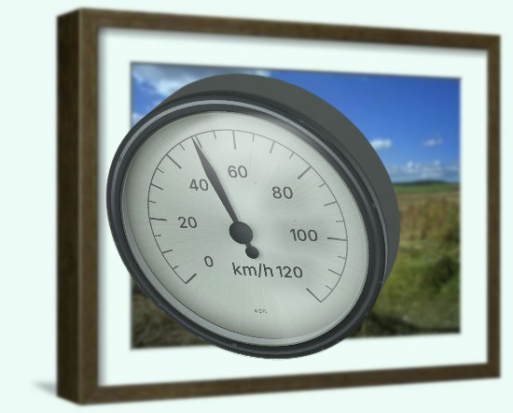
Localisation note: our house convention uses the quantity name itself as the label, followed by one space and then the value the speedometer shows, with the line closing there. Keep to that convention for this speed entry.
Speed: 50 km/h
